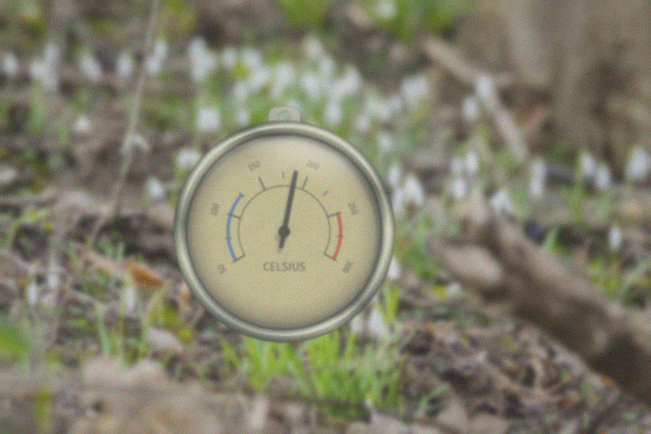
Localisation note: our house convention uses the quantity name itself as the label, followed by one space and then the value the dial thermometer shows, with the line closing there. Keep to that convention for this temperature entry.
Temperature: 187.5 °C
